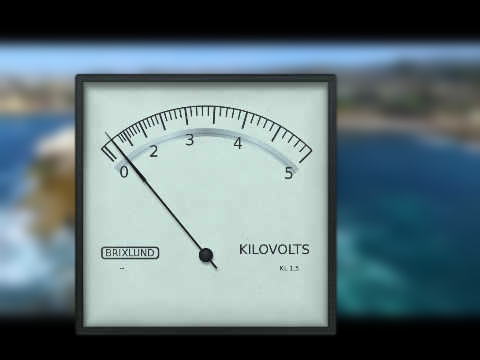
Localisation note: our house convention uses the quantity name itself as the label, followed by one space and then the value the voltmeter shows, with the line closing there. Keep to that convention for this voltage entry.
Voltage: 1 kV
